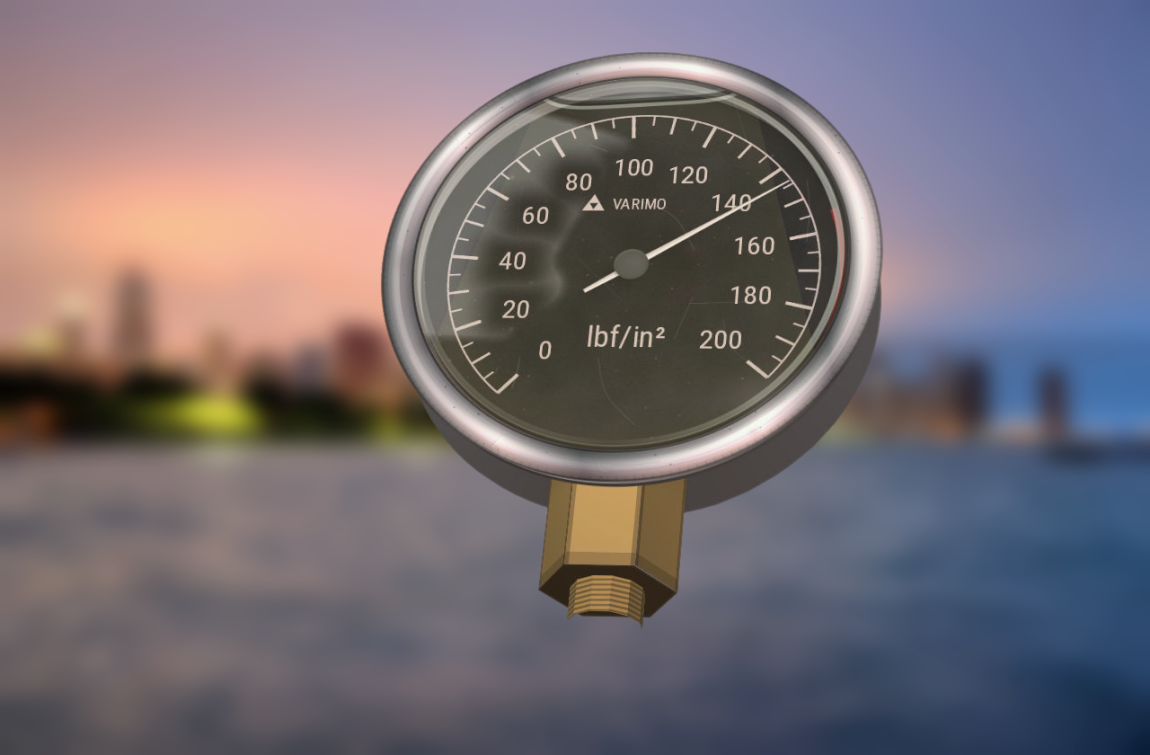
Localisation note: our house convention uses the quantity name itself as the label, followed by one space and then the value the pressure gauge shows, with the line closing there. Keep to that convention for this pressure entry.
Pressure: 145 psi
